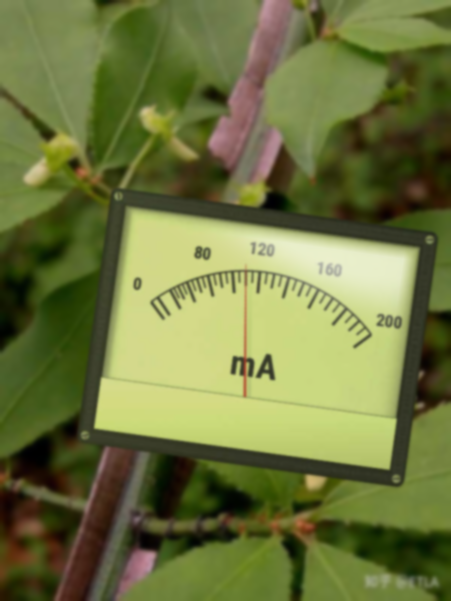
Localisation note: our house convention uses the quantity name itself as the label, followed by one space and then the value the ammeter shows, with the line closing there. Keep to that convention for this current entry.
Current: 110 mA
